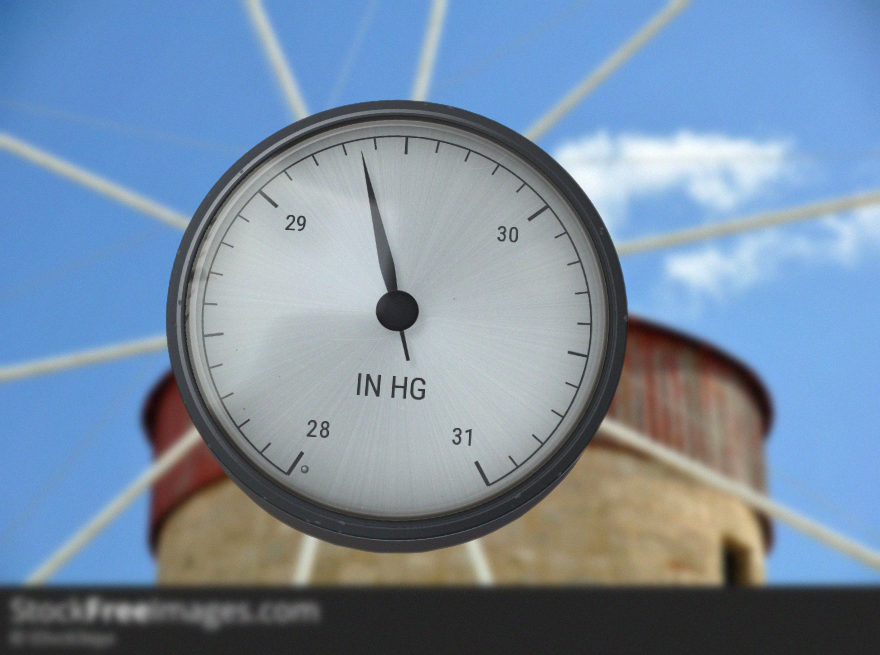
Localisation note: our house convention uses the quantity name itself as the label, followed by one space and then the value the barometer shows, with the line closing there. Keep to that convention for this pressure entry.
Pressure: 29.35 inHg
